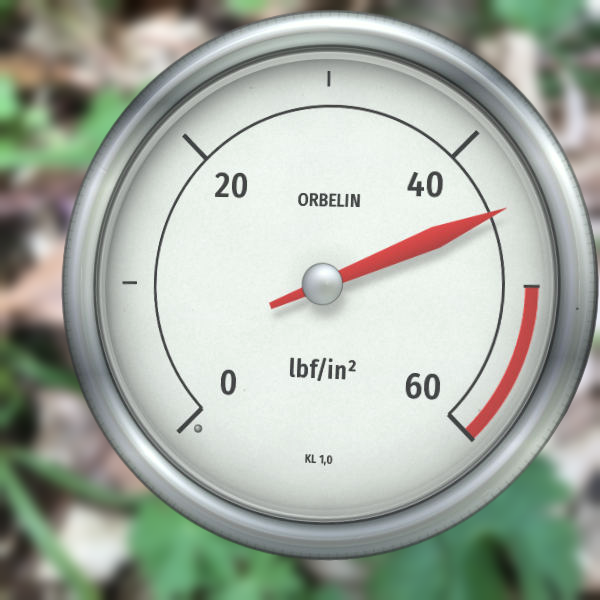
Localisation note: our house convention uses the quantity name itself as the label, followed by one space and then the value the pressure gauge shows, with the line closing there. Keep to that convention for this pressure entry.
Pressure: 45 psi
